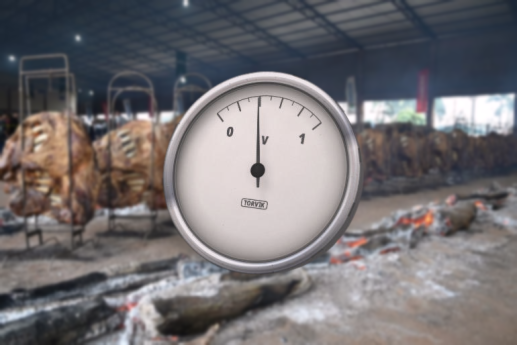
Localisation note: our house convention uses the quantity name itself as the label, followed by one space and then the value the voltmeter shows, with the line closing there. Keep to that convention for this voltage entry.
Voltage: 0.4 V
